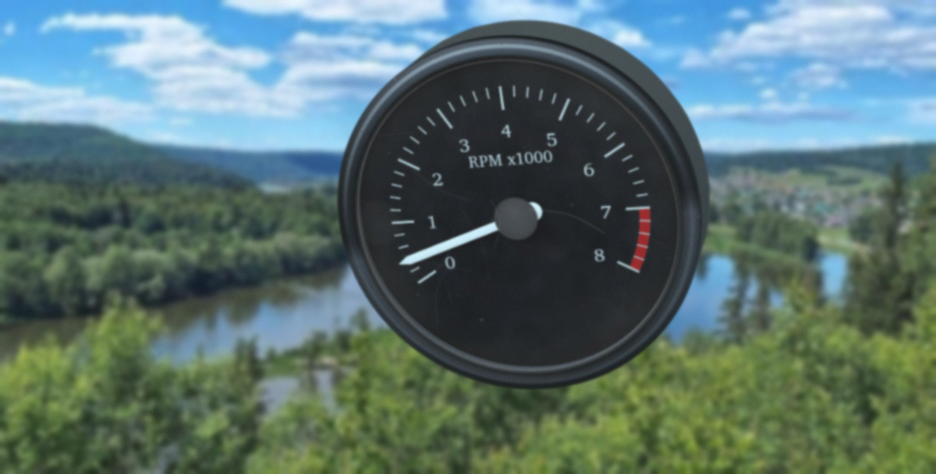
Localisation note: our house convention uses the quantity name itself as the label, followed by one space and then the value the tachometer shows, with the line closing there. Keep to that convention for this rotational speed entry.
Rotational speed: 400 rpm
